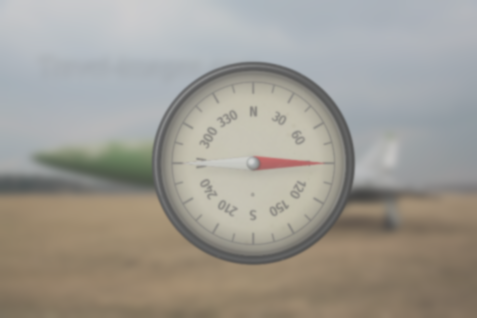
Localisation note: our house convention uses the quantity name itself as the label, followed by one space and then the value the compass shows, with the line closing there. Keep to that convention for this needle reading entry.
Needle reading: 90 °
